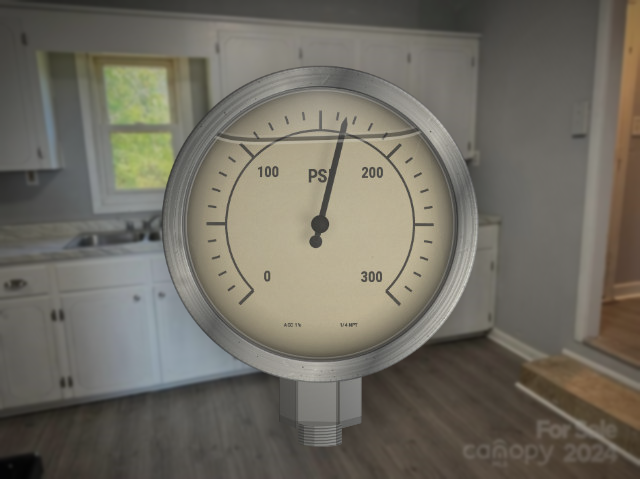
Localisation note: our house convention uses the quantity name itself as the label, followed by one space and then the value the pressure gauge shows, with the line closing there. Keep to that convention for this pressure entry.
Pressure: 165 psi
